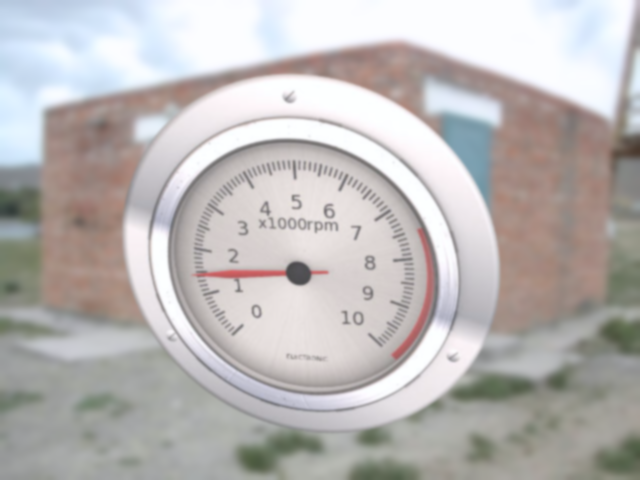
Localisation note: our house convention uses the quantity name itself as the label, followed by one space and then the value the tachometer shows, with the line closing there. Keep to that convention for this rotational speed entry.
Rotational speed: 1500 rpm
